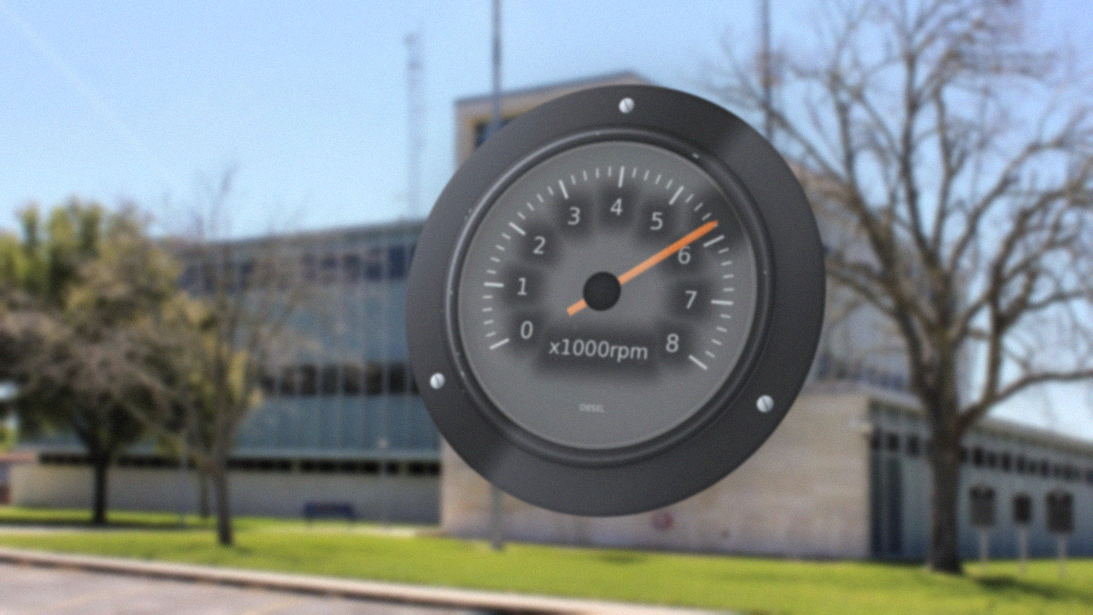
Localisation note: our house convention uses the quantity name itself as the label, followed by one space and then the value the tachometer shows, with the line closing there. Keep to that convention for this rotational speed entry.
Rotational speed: 5800 rpm
